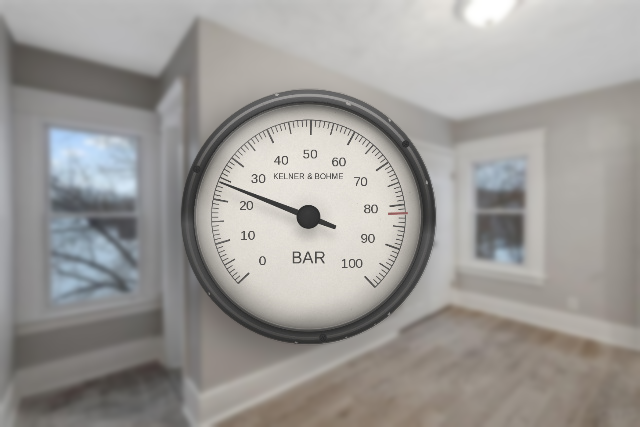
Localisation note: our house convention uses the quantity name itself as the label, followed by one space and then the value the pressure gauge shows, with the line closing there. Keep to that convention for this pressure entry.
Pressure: 24 bar
